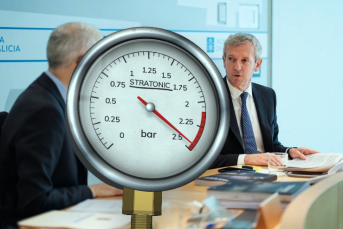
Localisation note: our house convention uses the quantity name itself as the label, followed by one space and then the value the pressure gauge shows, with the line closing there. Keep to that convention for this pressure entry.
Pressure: 2.45 bar
